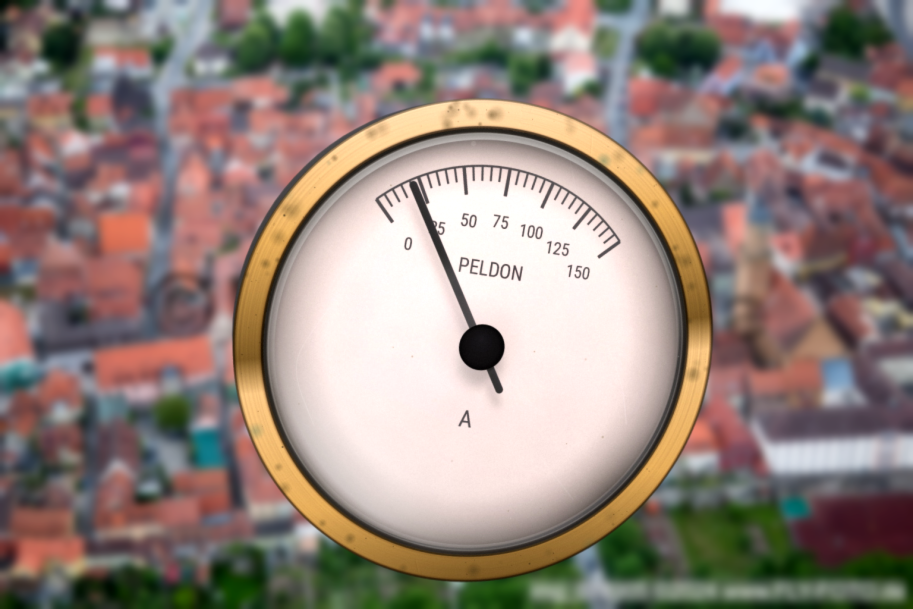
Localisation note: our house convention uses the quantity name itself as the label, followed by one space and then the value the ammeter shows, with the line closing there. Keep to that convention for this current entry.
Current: 20 A
